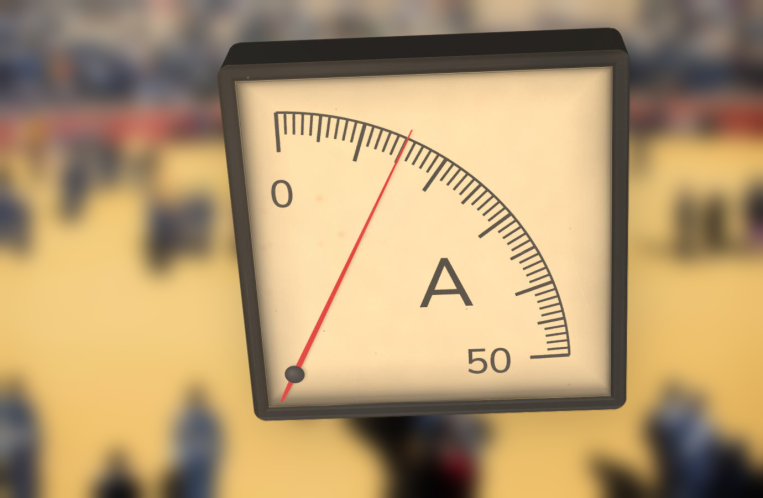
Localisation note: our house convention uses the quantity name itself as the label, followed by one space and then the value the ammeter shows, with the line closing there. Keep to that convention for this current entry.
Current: 15 A
